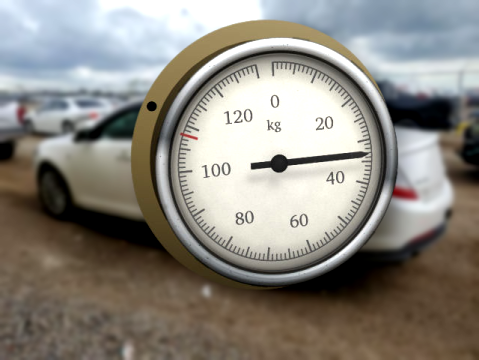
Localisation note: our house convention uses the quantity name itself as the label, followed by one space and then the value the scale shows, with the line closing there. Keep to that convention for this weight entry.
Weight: 33 kg
